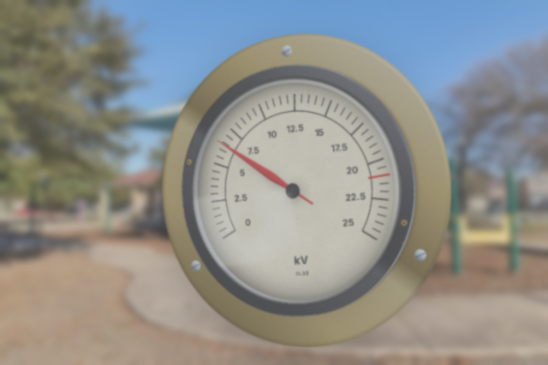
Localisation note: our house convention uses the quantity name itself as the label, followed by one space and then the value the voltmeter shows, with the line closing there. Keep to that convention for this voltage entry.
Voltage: 6.5 kV
